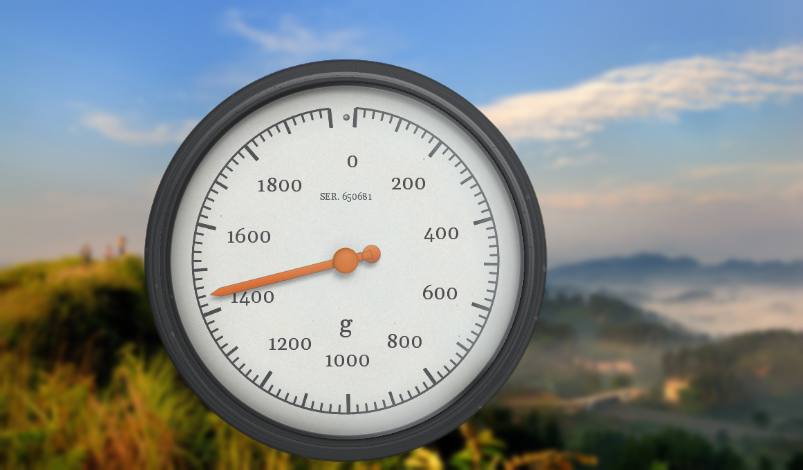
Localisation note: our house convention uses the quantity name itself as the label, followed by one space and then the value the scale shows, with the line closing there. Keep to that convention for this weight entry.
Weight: 1440 g
